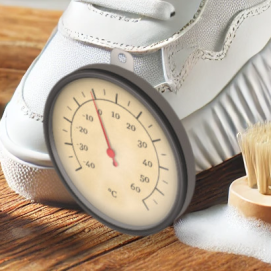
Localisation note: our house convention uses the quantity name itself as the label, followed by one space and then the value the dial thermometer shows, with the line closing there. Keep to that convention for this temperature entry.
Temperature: 0 °C
